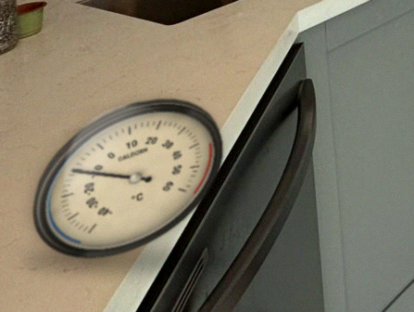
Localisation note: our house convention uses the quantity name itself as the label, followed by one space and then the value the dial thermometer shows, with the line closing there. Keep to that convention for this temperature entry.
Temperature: -10 °C
